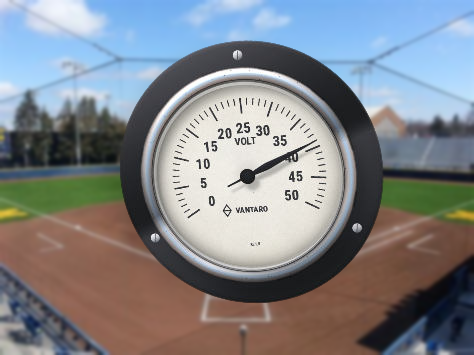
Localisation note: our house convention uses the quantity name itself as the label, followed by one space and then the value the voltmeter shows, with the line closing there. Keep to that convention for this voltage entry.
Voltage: 39 V
